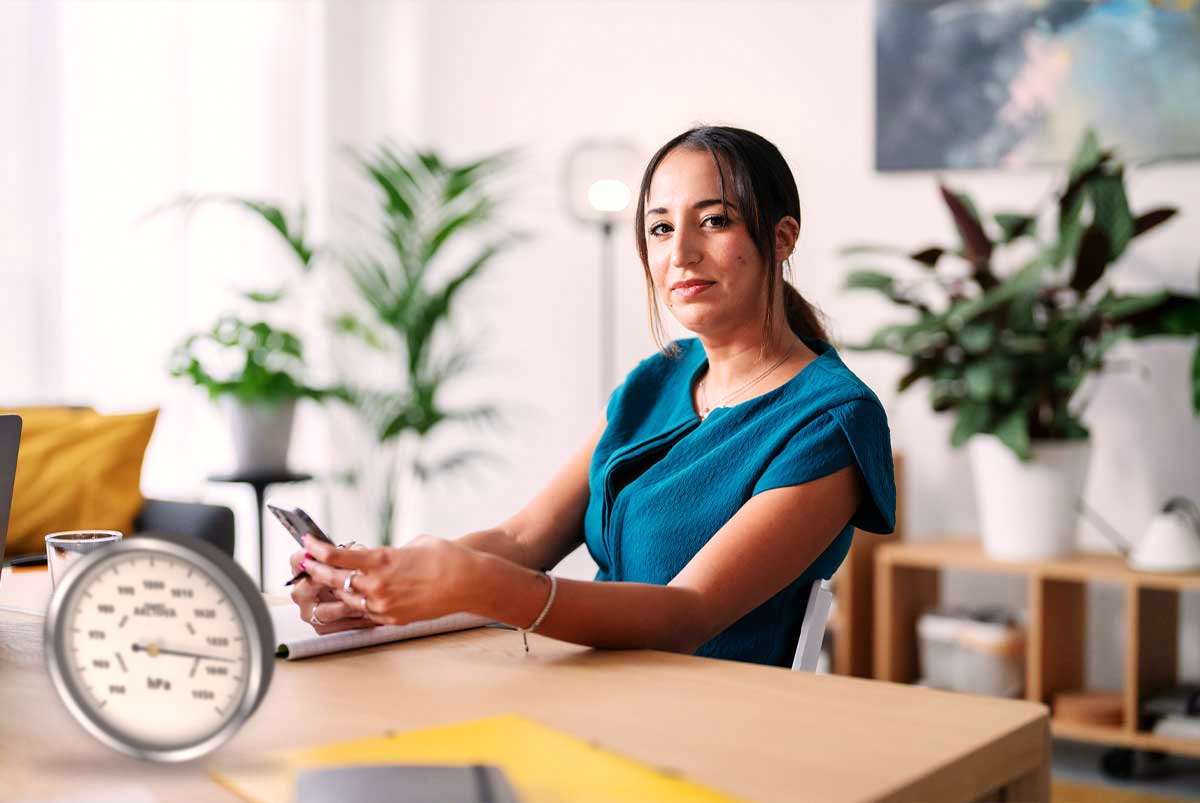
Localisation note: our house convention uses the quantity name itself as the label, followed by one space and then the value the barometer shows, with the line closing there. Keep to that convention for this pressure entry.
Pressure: 1035 hPa
